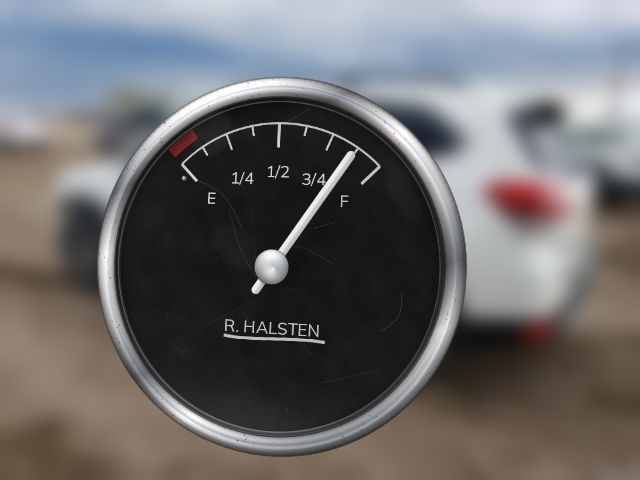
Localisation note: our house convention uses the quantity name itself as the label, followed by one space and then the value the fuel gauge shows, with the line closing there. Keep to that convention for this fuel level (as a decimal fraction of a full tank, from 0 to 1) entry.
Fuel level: 0.875
